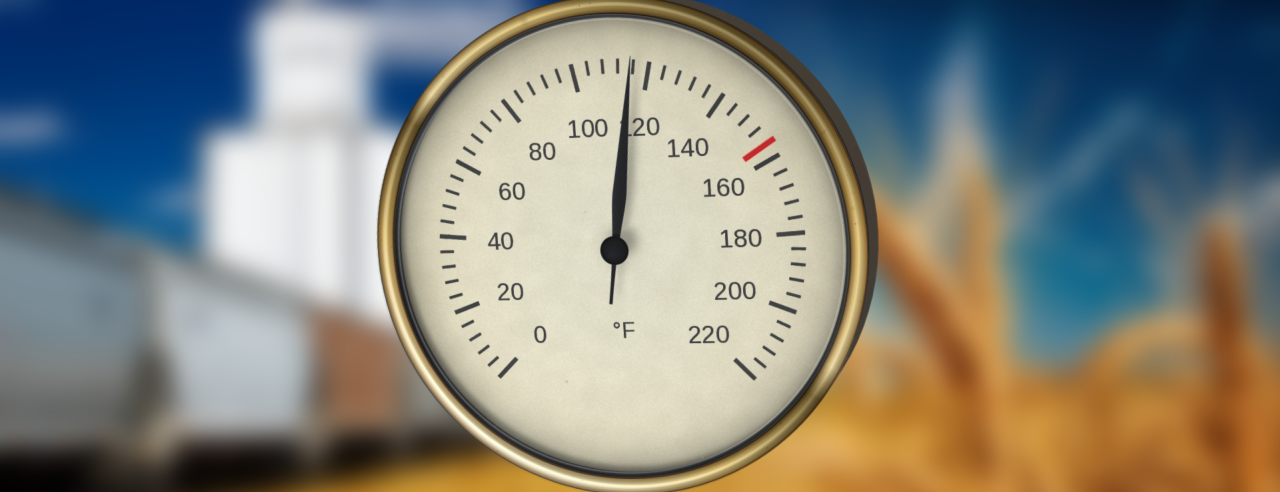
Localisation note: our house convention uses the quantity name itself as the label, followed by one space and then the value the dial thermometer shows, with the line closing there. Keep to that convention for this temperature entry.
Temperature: 116 °F
